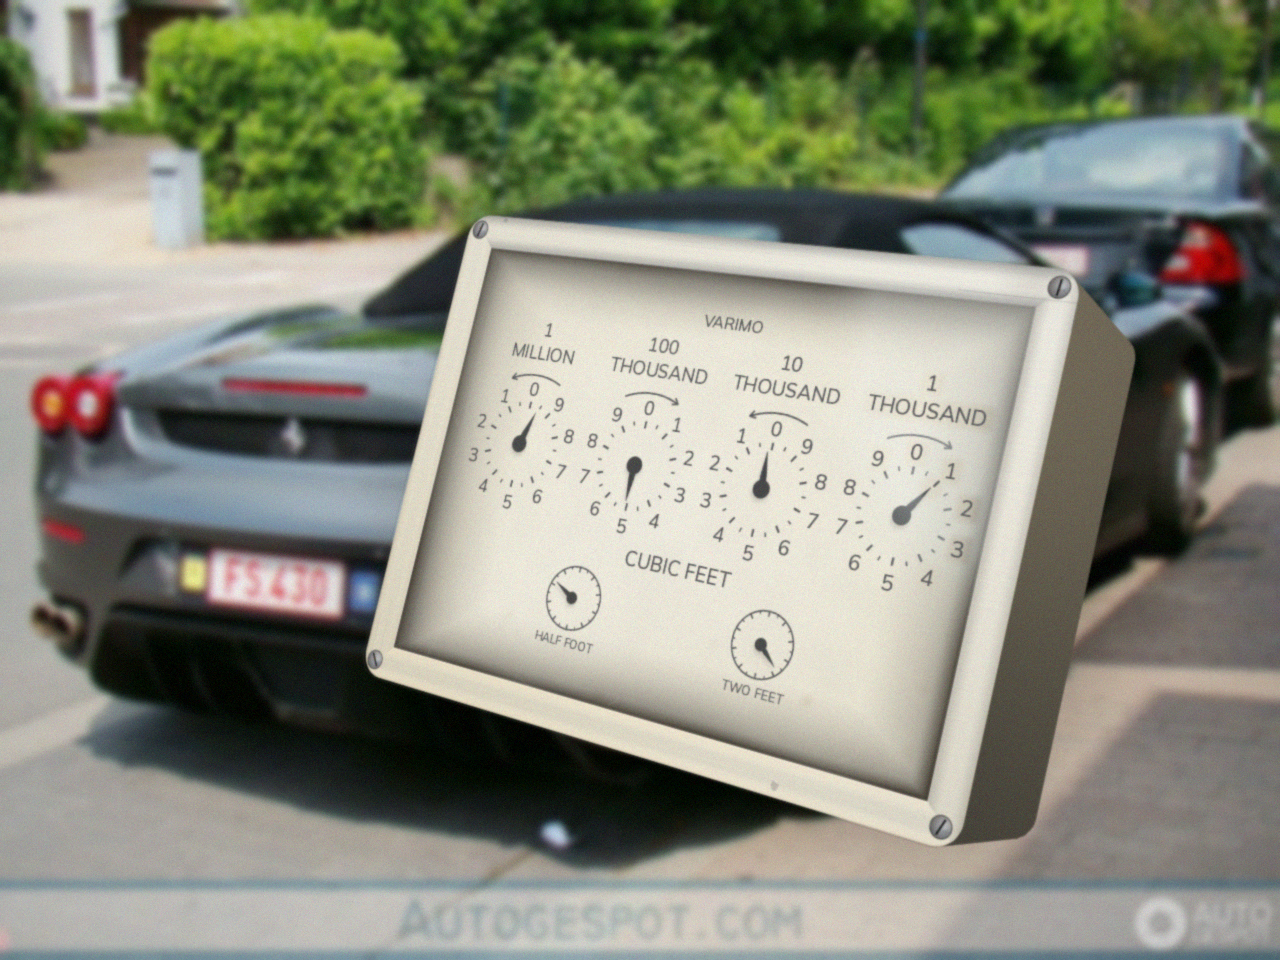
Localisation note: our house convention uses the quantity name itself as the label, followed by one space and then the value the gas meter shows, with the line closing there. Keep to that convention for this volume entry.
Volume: 950100 ft³
